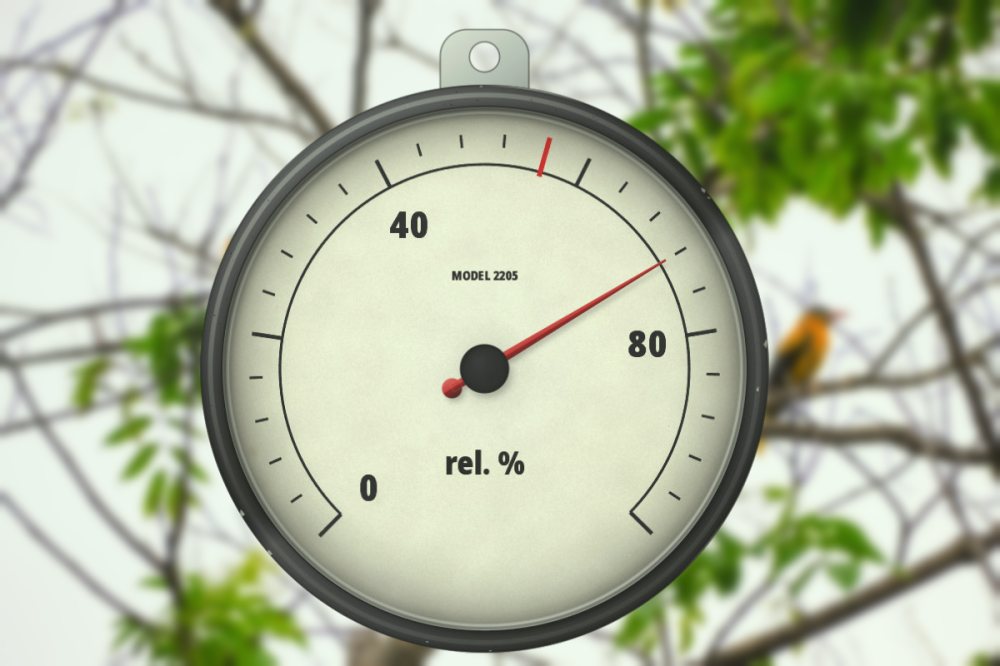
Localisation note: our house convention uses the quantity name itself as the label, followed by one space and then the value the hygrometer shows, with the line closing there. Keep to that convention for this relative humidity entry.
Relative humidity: 72 %
